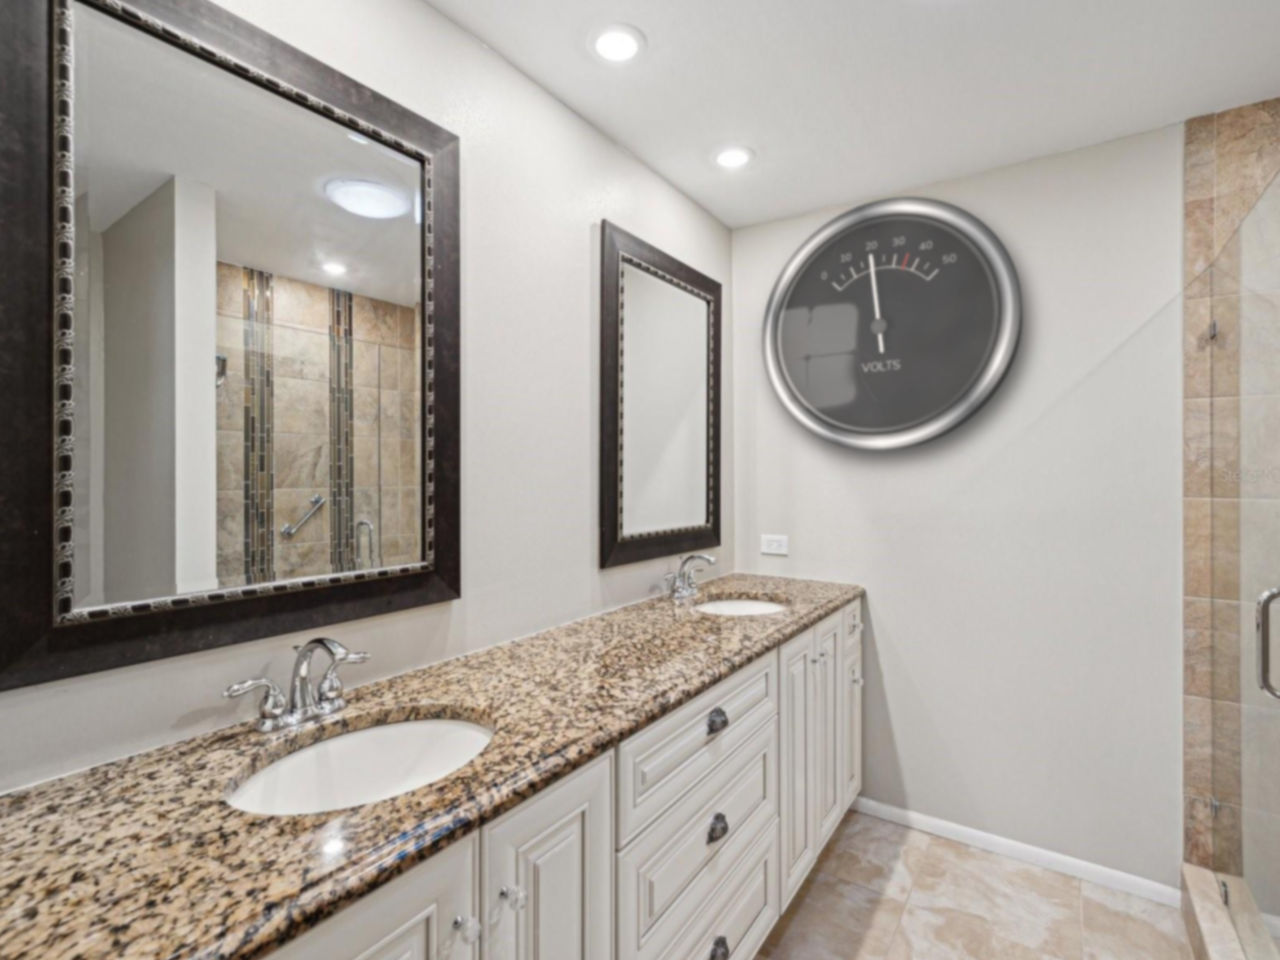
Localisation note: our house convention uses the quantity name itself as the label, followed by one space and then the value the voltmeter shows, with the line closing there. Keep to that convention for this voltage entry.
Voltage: 20 V
